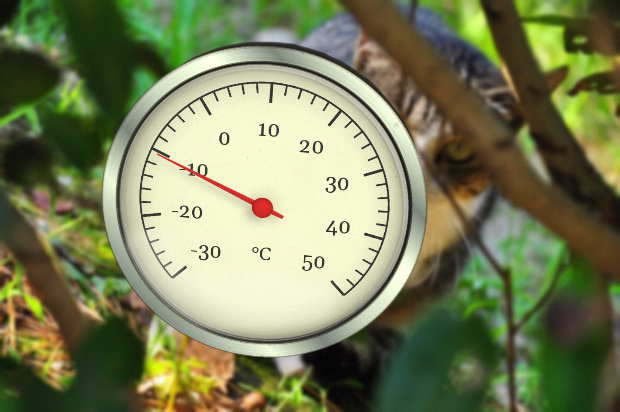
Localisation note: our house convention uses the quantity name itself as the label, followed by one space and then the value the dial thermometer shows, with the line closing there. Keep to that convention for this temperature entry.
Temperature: -10 °C
